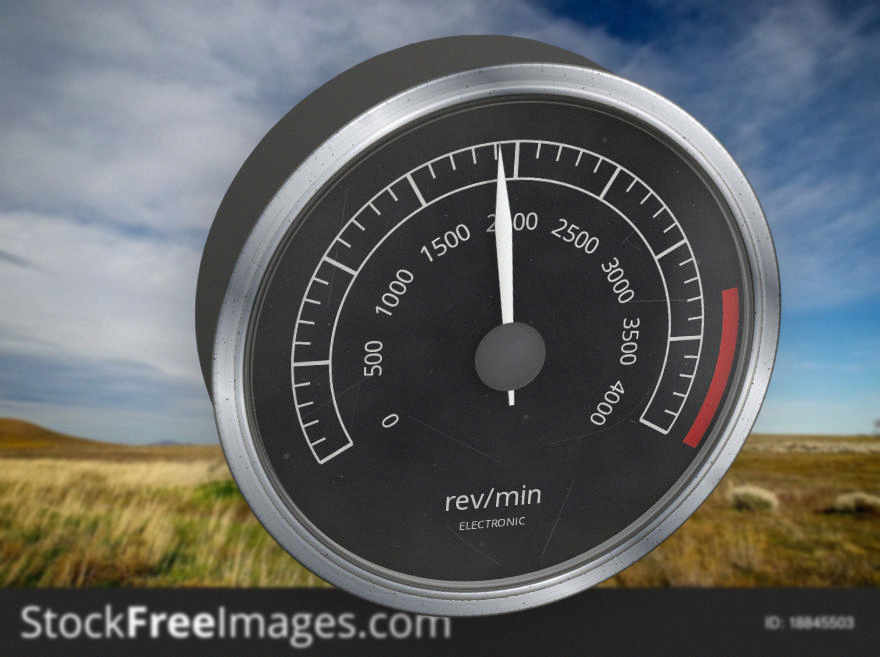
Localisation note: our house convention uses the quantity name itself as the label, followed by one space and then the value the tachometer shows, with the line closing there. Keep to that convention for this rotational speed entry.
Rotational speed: 1900 rpm
